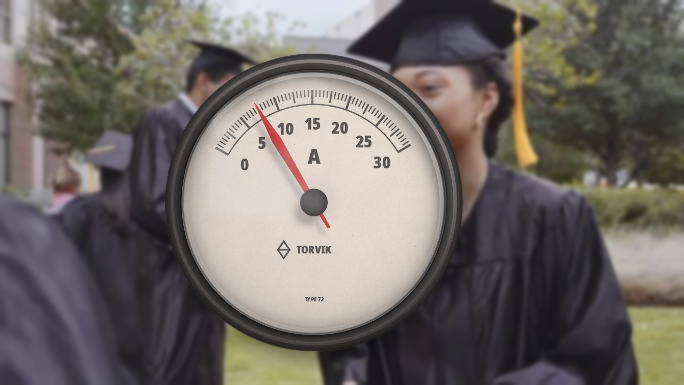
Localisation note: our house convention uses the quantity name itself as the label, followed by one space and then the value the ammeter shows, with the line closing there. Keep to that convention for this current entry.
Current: 7.5 A
